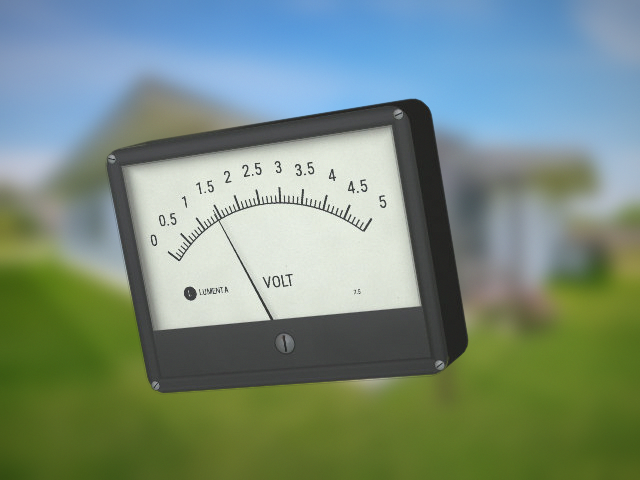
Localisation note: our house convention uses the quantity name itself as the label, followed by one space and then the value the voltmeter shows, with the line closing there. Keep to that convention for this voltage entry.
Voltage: 1.5 V
